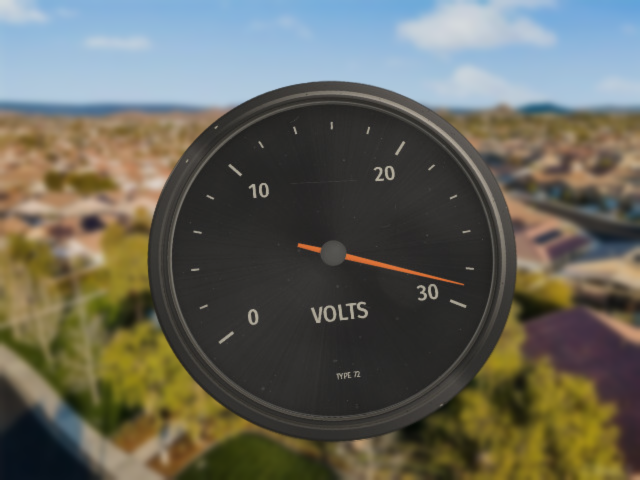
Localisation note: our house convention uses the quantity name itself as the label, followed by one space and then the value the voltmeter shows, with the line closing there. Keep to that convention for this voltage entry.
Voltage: 29 V
